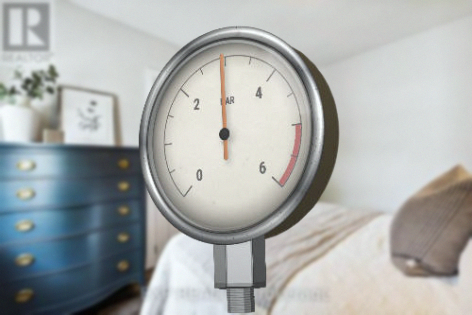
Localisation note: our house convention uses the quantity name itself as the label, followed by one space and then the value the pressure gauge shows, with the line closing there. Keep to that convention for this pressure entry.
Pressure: 3 bar
